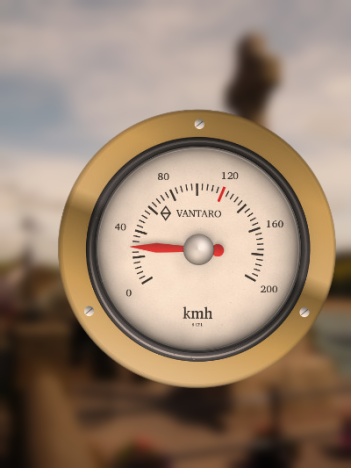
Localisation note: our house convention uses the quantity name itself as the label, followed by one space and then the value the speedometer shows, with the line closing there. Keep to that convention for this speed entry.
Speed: 28 km/h
